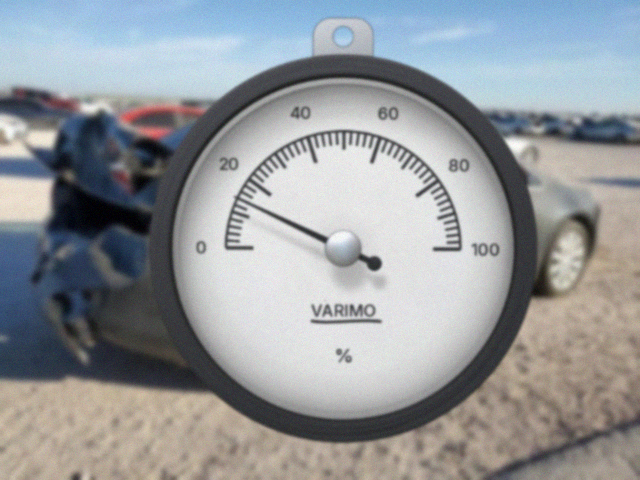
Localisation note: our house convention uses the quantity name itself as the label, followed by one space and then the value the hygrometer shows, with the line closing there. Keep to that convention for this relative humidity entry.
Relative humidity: 14 %
